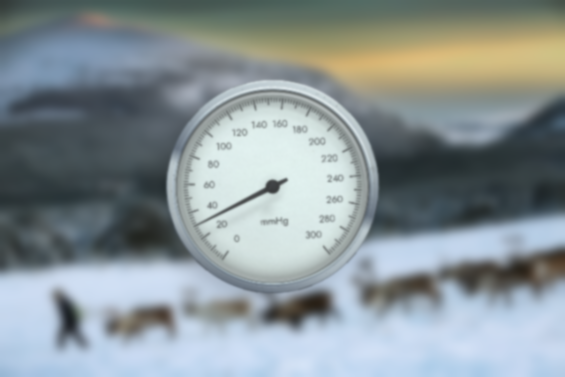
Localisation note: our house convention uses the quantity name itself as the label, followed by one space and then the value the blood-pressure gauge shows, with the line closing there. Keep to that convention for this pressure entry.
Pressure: 30 mmHg
